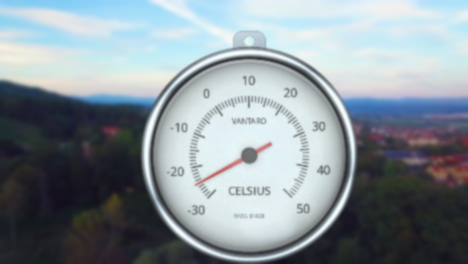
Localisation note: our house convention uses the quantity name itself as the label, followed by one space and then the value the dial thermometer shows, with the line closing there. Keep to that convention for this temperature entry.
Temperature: -25 °C
